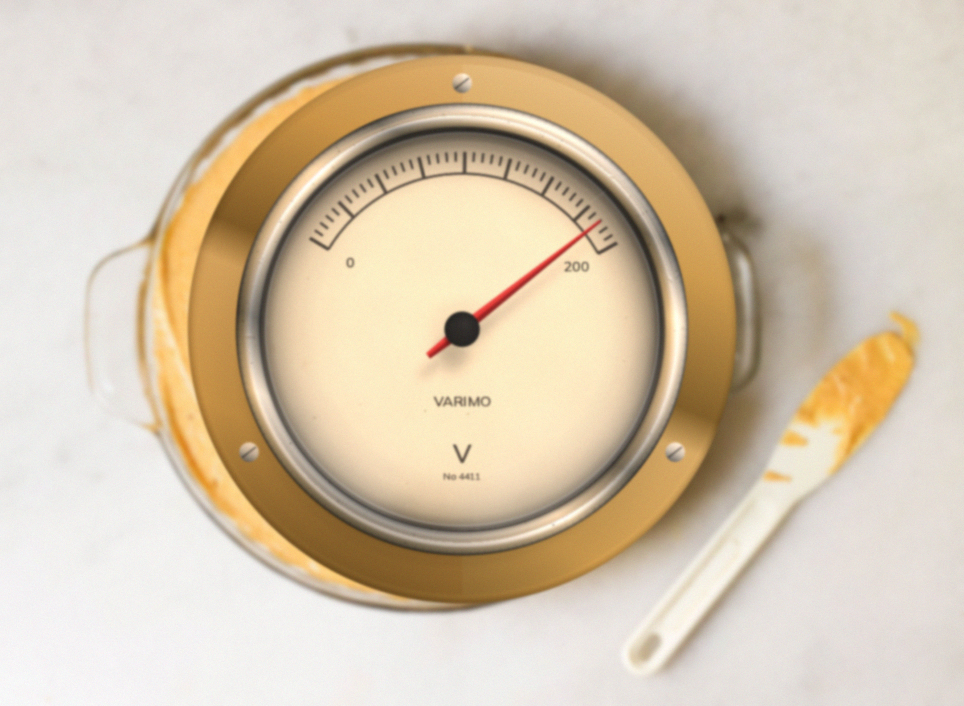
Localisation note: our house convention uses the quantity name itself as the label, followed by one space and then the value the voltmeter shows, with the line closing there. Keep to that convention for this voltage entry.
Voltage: 185 V
